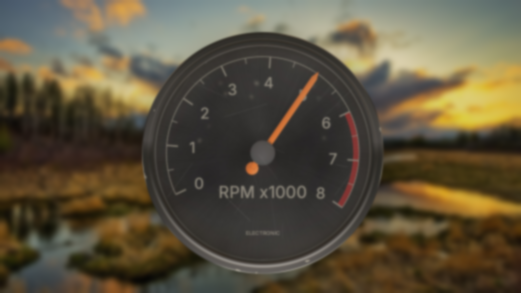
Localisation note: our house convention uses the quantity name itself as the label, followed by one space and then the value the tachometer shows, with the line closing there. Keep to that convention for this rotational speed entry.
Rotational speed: 5000 rpm
